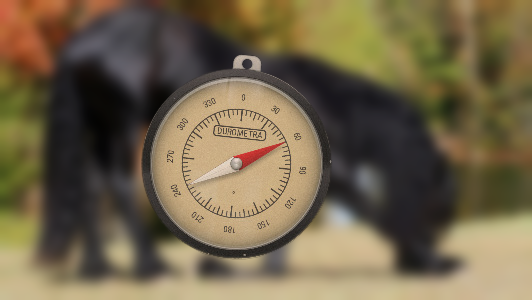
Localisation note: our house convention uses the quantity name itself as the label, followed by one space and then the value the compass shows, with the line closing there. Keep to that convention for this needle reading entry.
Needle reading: 60 °
